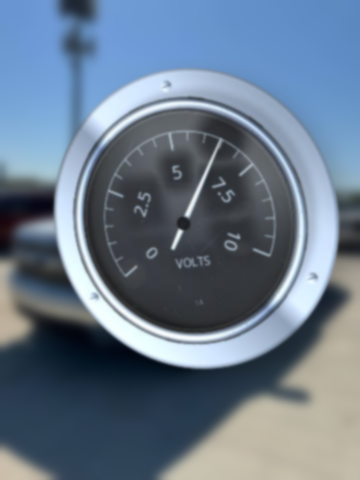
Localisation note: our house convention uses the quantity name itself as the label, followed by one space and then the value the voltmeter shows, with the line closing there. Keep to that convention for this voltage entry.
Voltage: 6.5 V
